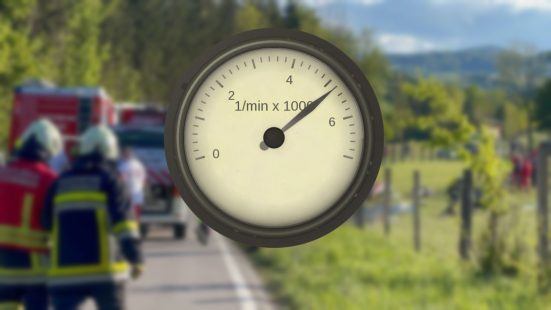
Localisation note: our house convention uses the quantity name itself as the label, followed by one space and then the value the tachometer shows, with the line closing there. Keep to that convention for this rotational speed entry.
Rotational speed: 5200 rpm
